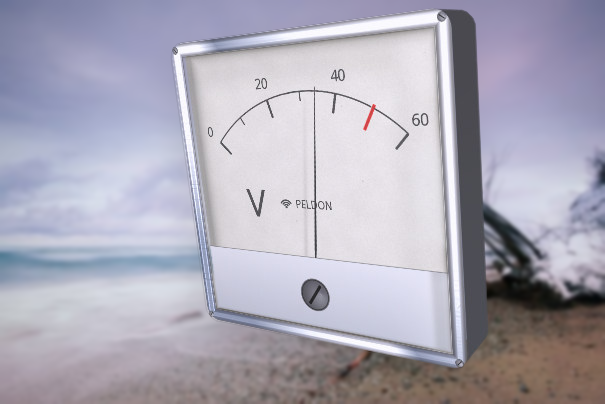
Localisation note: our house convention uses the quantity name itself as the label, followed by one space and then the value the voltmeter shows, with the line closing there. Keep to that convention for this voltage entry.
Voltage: 35 V
